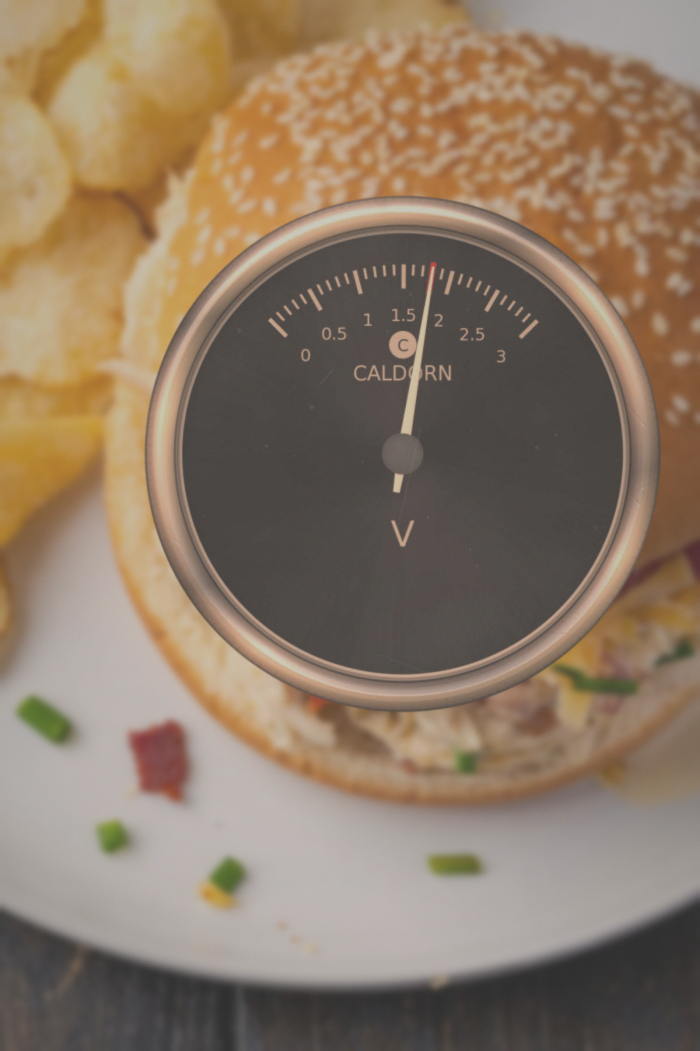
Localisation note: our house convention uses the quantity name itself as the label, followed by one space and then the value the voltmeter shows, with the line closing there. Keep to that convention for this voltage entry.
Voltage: 1.8 V
